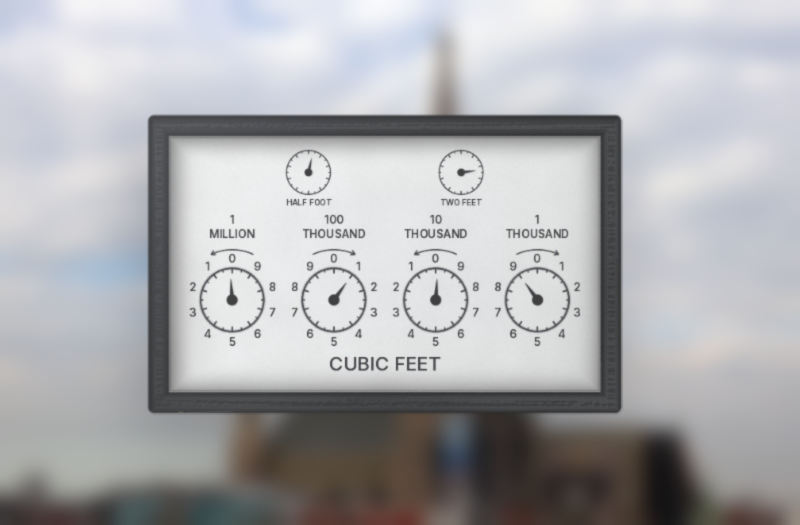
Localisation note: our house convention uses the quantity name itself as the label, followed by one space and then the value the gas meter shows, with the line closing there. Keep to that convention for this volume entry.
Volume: 9900 ft³
